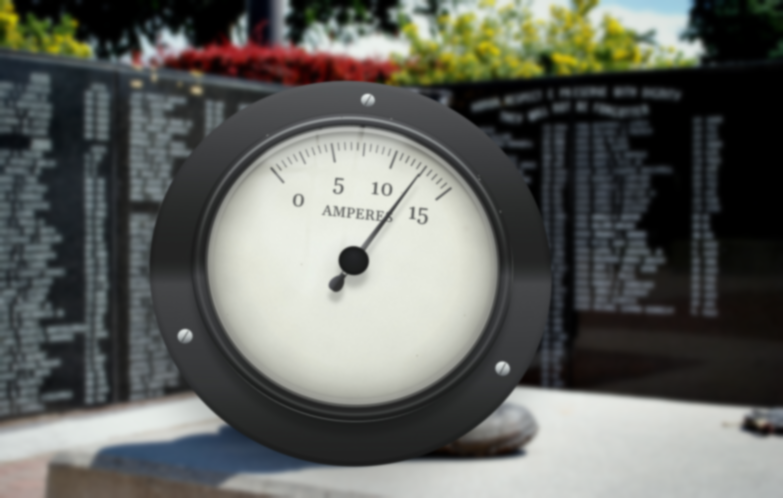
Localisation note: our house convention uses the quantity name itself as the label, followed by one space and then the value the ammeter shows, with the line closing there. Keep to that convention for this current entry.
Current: 12.5 A
